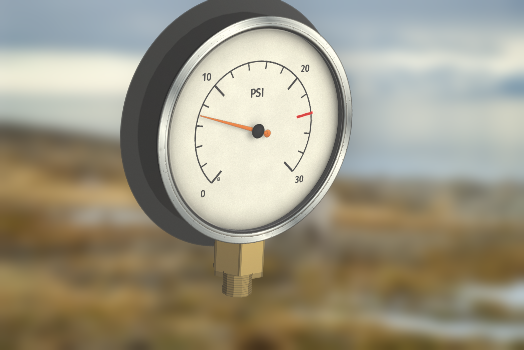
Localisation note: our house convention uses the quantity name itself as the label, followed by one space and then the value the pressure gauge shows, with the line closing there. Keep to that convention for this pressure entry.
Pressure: 7 psi
